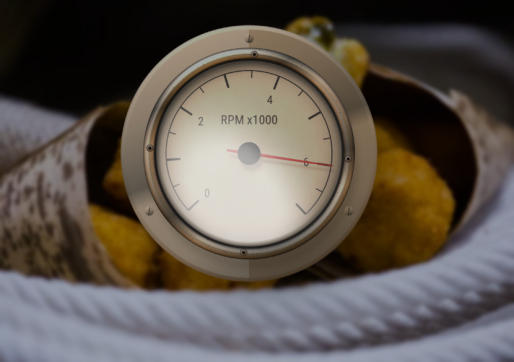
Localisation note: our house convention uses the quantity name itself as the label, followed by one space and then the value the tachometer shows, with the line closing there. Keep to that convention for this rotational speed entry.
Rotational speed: 6000 rpm
